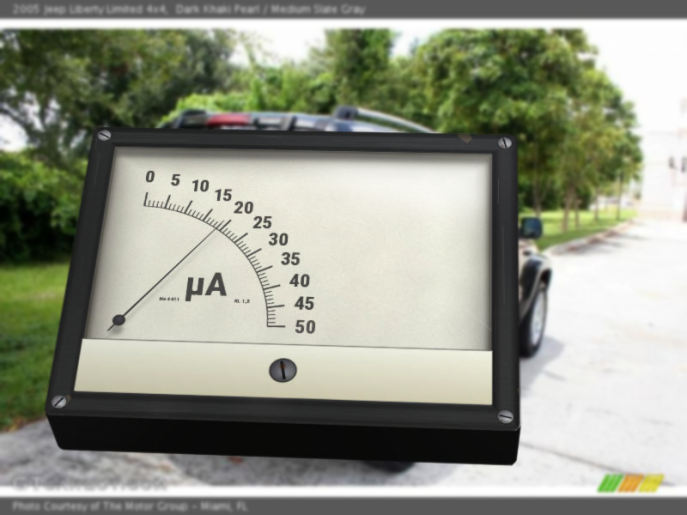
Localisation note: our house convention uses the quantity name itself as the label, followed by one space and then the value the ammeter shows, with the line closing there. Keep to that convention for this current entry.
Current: 20 µA
